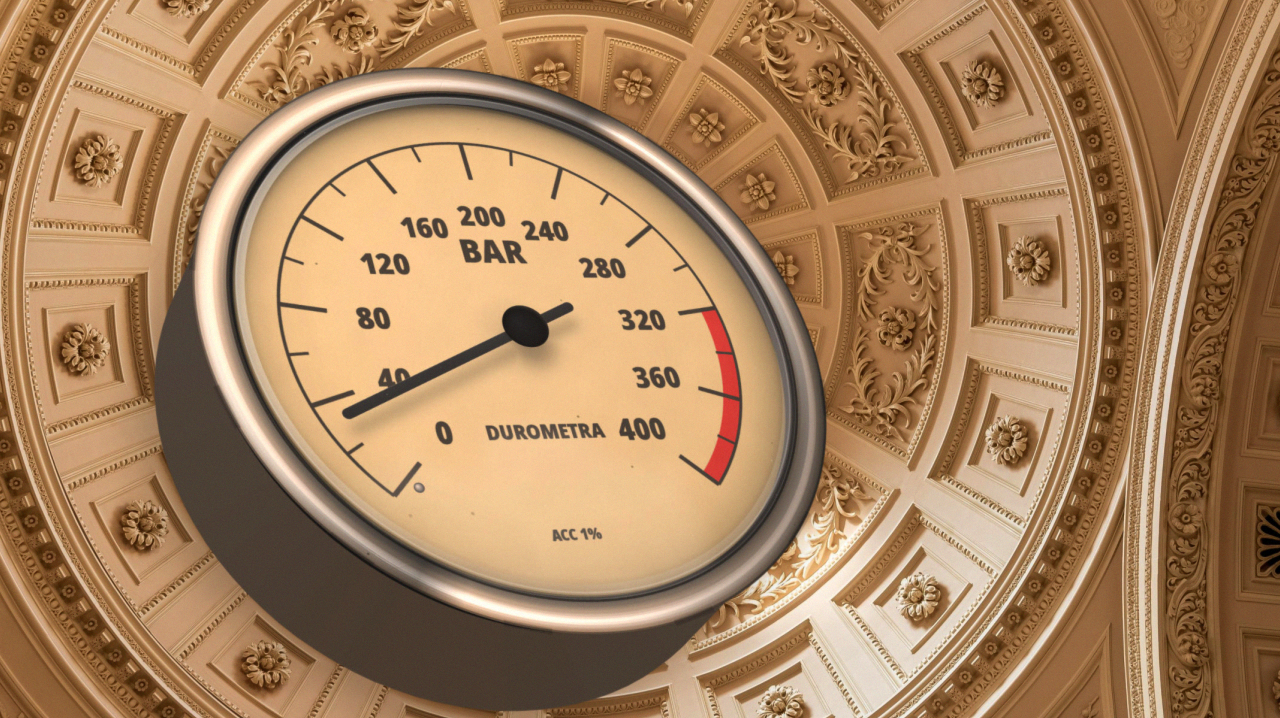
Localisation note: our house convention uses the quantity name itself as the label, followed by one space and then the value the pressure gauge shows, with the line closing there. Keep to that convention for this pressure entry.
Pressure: 30 bar
